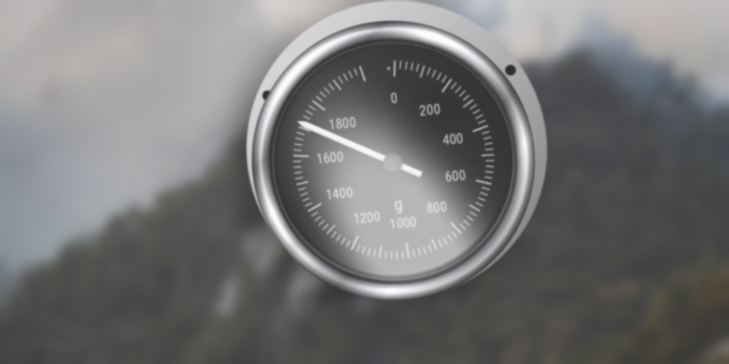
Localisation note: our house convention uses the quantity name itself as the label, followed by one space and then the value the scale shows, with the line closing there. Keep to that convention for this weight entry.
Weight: 1720 g
